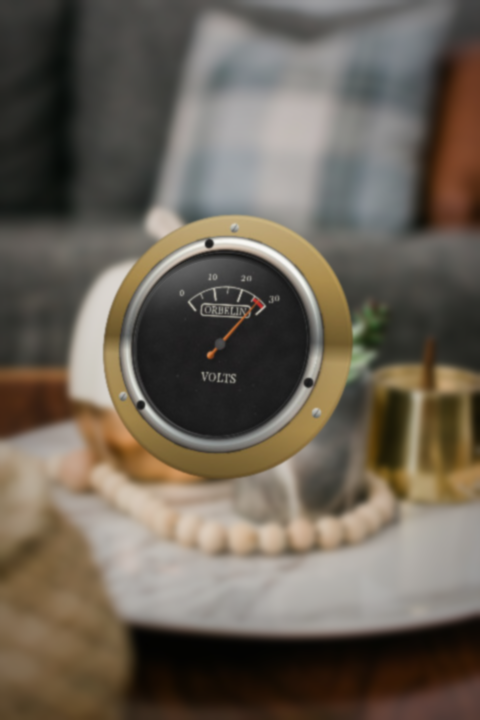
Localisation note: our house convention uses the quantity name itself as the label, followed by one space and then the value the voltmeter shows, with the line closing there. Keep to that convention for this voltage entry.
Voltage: 27.5 V
